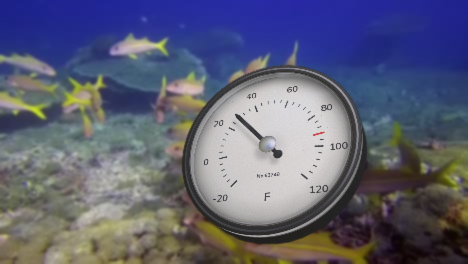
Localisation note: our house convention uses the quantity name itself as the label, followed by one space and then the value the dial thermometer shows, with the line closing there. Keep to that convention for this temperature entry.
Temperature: 28 °F
